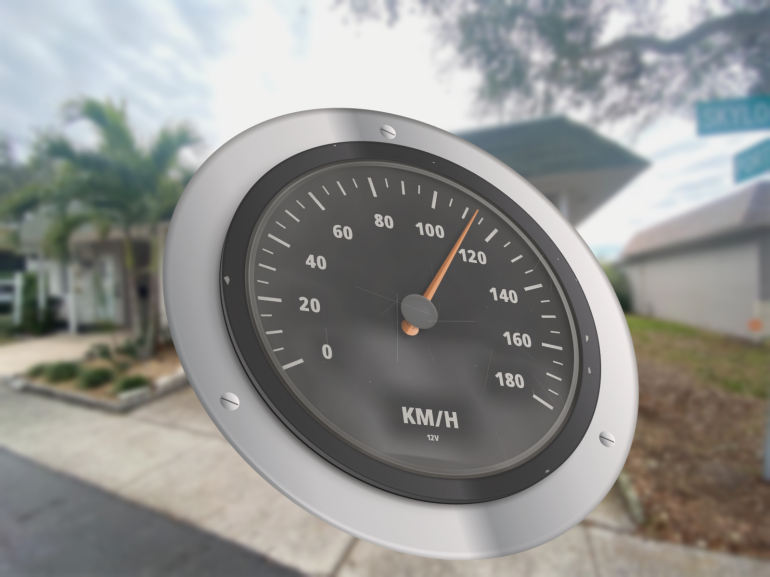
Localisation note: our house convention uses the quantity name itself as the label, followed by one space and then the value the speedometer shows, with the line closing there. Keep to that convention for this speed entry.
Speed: 112.5 km/h
